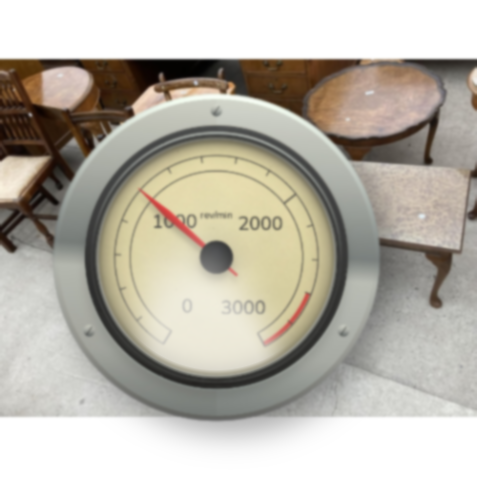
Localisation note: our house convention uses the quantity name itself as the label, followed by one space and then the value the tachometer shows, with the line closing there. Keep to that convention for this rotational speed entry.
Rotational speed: 1000 rpm
